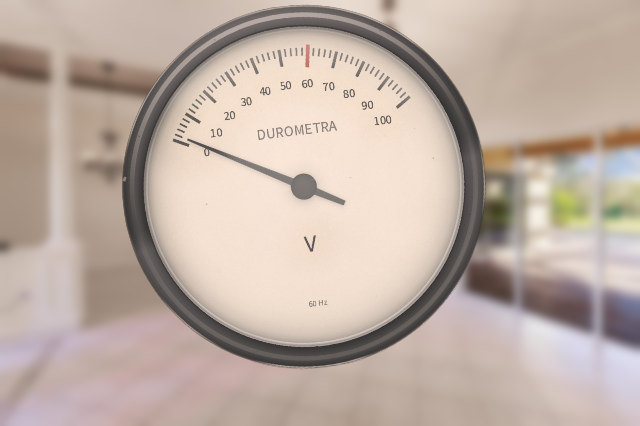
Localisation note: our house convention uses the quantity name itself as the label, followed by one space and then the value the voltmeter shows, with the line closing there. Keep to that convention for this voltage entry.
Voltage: 2 V
